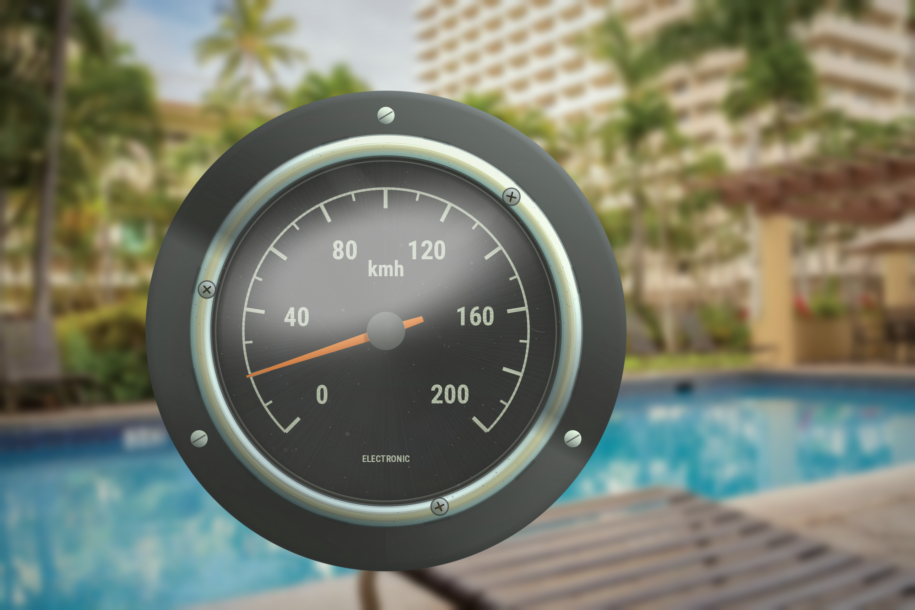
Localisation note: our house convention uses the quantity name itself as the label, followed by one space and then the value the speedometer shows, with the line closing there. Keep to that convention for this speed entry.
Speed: 20 km/h
